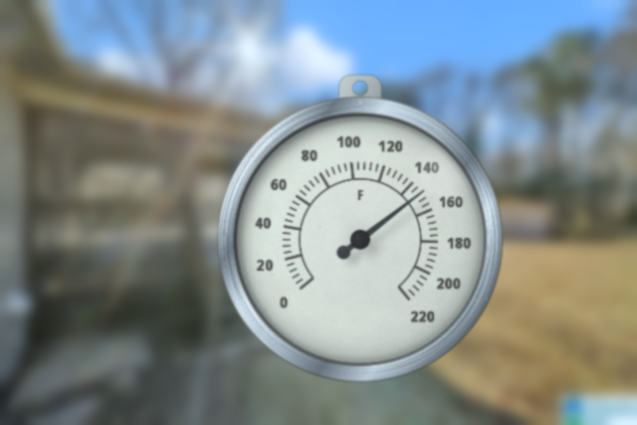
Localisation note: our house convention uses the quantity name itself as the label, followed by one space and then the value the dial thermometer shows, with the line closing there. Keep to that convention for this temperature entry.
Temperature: 148 °F
